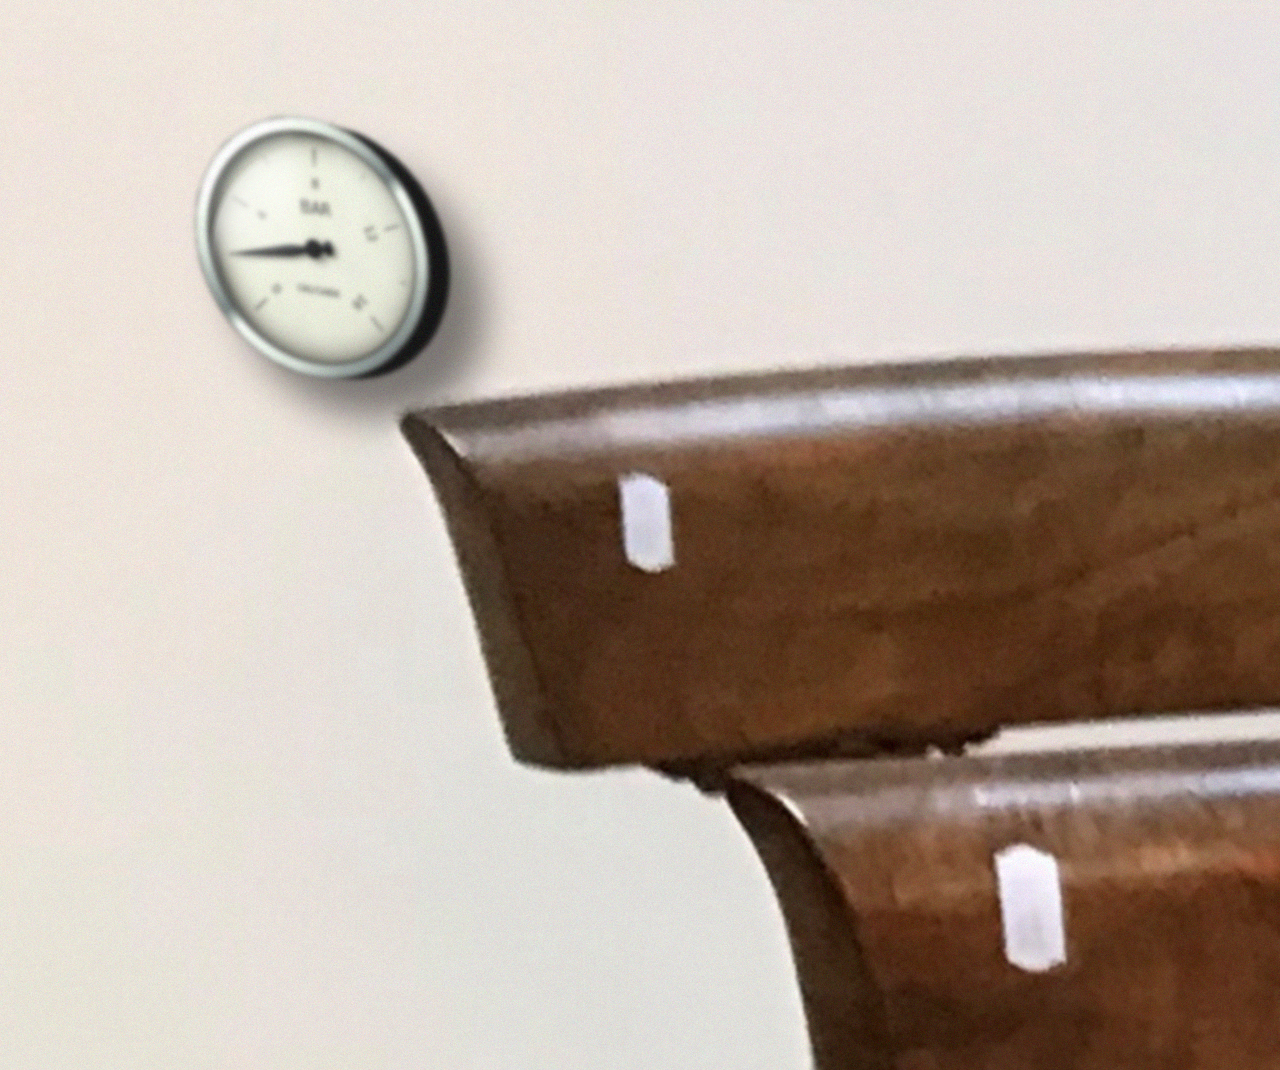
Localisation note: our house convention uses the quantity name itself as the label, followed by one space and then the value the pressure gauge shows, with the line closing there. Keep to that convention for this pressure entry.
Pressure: 2 bar
